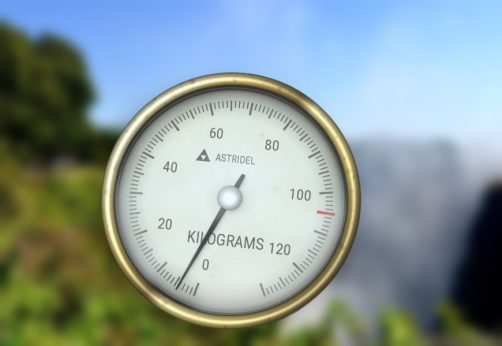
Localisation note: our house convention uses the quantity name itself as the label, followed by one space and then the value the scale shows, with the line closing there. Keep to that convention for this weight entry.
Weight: 4 kg
